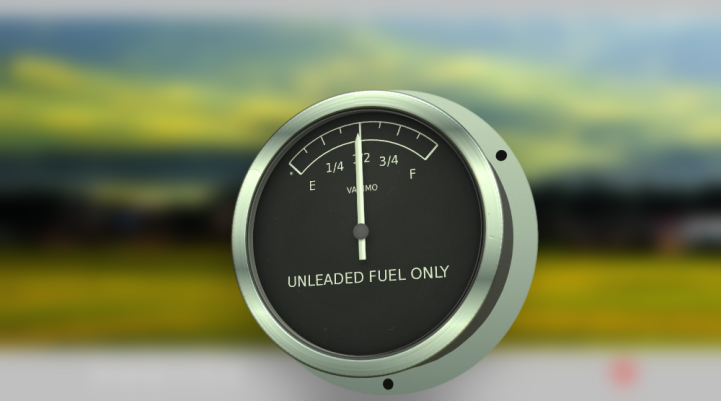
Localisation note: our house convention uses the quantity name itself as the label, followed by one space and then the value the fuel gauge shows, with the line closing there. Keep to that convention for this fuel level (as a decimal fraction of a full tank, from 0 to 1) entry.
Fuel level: 0.5
